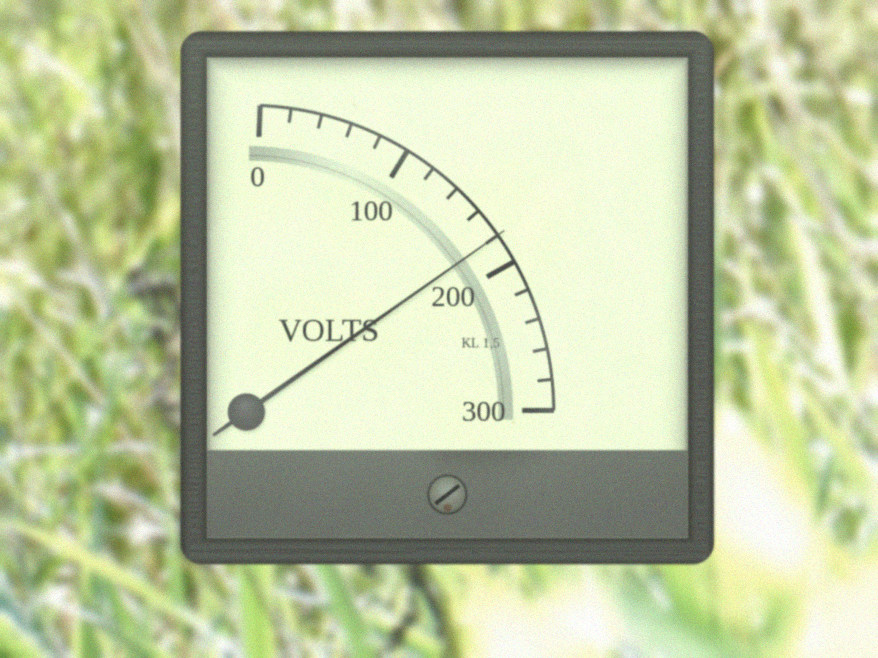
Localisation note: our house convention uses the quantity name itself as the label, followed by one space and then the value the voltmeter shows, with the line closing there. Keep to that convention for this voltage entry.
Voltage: 180 V
